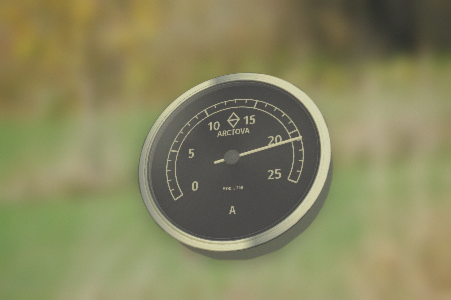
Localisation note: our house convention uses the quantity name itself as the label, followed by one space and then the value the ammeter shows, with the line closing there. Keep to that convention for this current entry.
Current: 21 A
